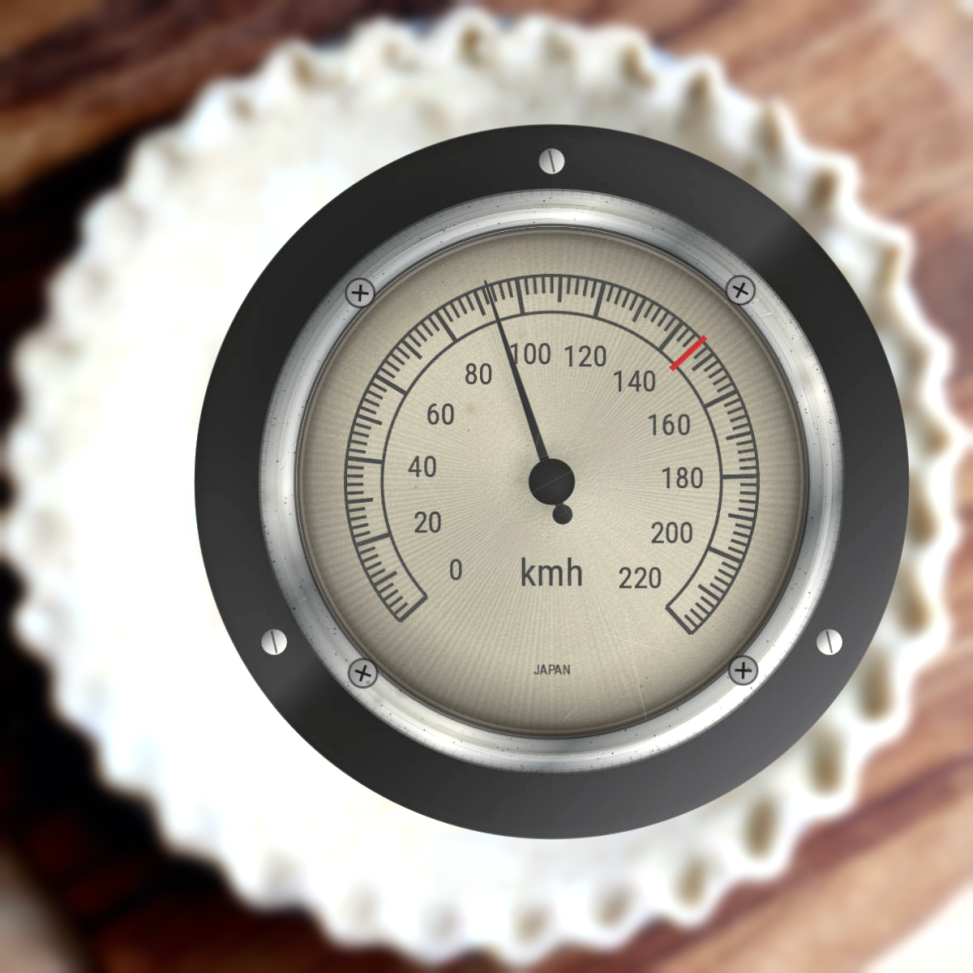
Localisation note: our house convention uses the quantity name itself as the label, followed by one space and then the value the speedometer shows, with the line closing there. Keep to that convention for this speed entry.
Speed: 93 km/h
